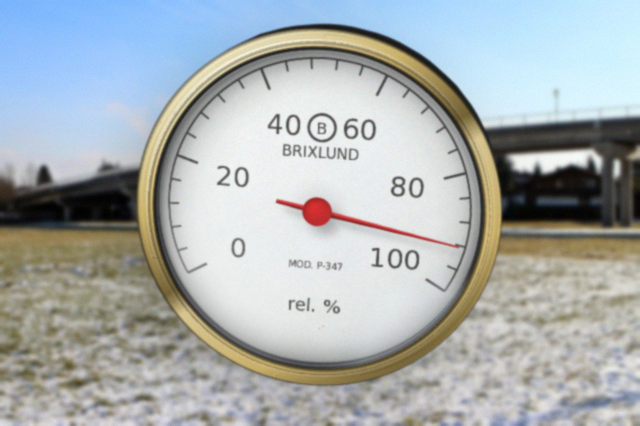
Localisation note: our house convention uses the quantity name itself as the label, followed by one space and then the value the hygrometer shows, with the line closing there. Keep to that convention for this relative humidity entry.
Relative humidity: 92 %
